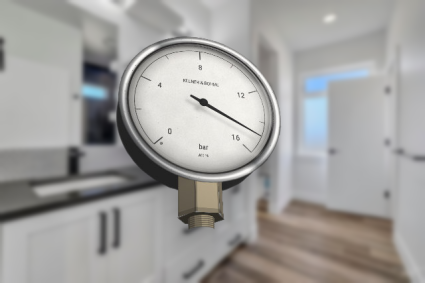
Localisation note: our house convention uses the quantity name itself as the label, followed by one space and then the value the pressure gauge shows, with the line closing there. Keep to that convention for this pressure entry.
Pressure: 15 bar
